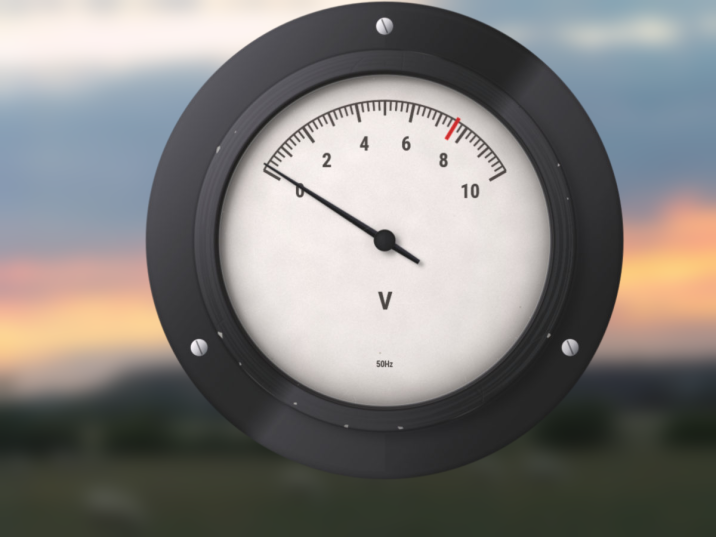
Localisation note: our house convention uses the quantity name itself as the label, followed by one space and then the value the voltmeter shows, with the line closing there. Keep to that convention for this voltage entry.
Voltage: 0.2 V
